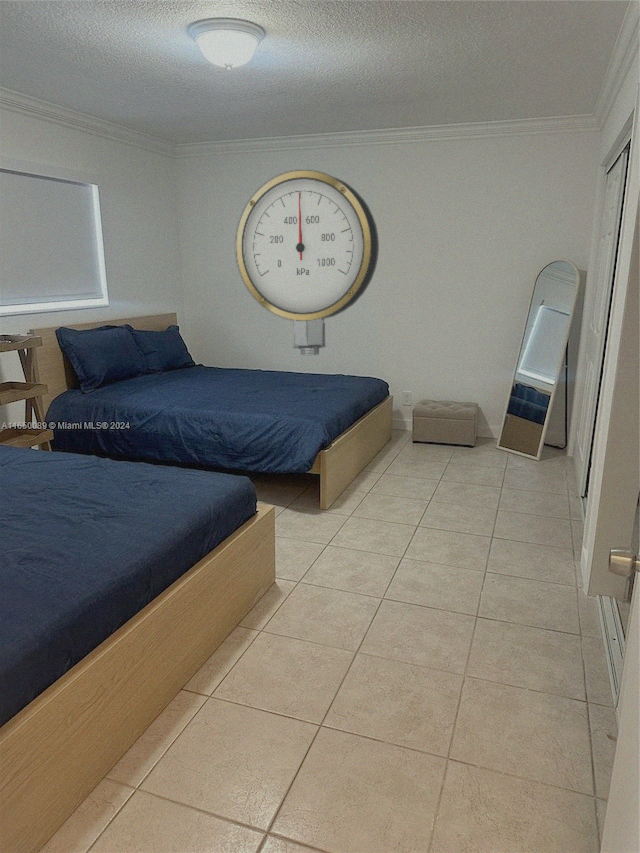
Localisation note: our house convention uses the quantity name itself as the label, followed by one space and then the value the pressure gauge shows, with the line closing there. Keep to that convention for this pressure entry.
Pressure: 500 kPa
